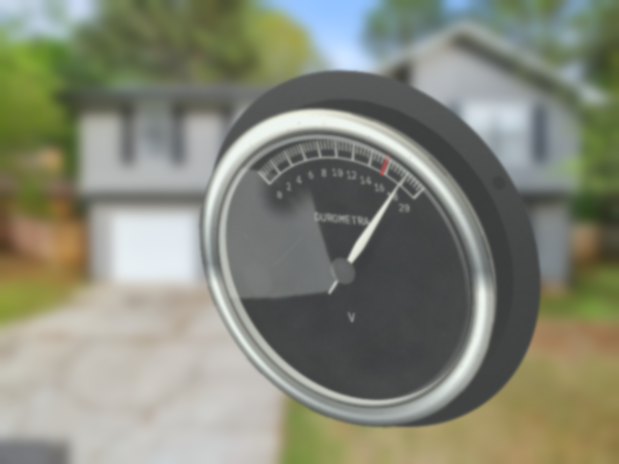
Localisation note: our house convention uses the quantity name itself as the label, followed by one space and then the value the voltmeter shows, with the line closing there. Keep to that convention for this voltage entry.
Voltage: 18 V
